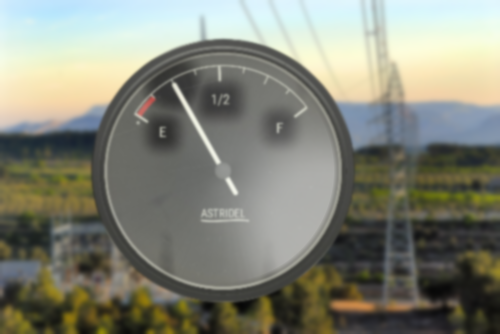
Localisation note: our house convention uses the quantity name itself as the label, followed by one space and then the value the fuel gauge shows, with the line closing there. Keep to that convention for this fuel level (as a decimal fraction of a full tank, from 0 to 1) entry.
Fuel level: 0.25
